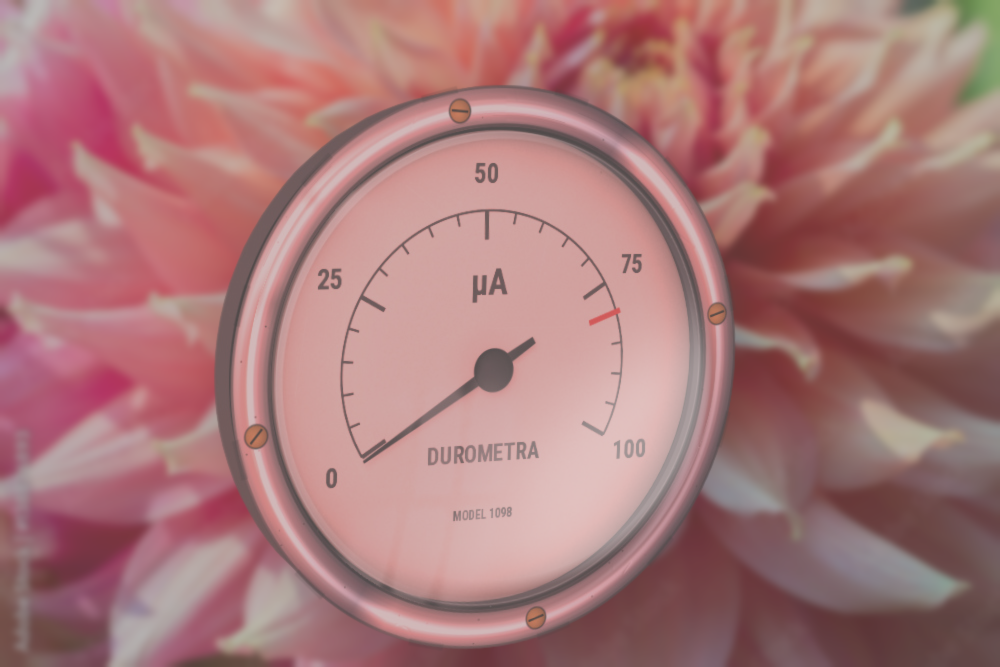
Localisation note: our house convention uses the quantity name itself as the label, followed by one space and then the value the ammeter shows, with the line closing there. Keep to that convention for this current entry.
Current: 0 µA
